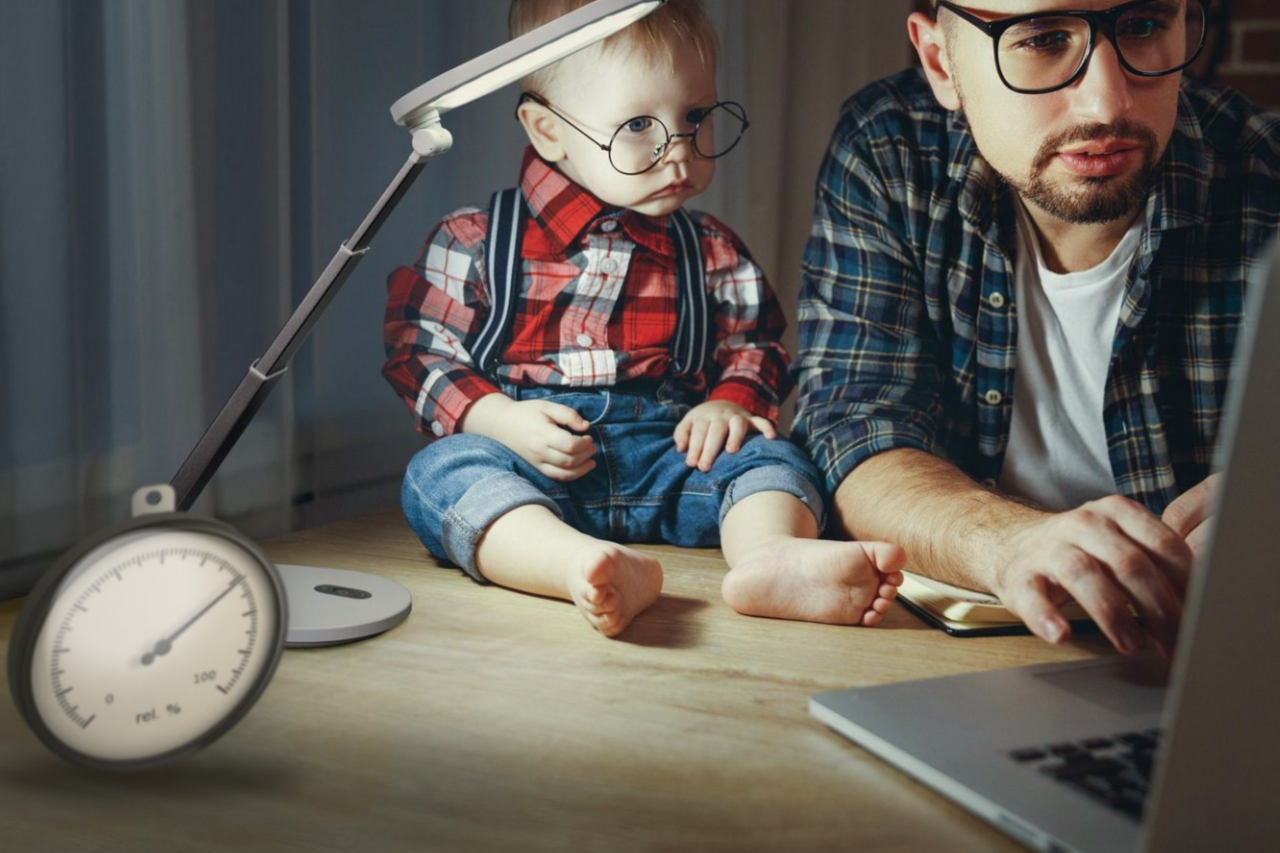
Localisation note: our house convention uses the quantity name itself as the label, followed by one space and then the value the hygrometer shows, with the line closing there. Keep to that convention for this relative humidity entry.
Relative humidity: 70 %
